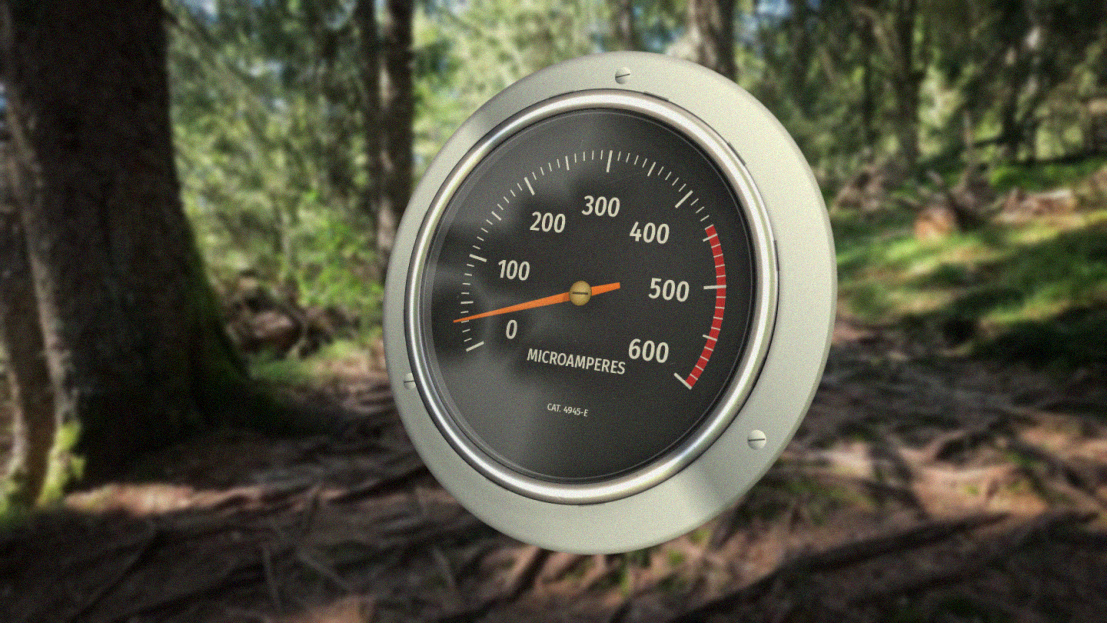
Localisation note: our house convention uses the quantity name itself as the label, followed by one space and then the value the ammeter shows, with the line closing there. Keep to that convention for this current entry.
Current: 30 µA
